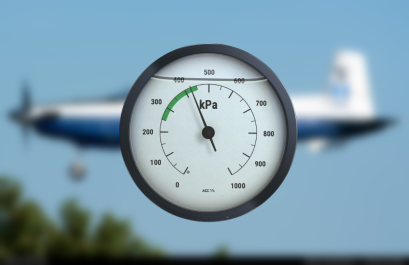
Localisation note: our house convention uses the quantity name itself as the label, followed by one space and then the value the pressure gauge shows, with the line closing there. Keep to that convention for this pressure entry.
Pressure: 425 kPa
